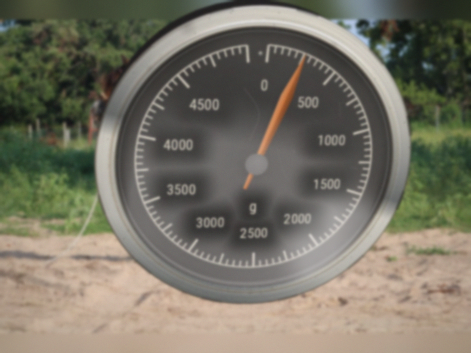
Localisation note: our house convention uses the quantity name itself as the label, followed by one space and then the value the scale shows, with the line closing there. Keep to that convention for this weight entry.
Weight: 250 g
